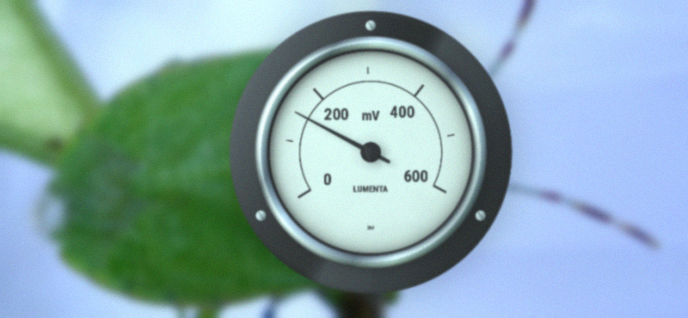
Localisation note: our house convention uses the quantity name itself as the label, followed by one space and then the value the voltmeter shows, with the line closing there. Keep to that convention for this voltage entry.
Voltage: 150 mV
